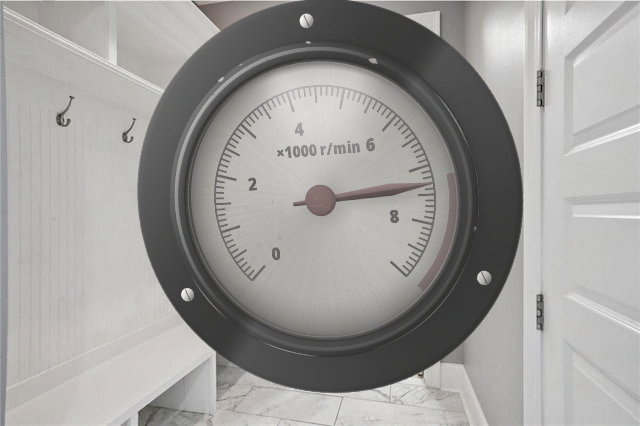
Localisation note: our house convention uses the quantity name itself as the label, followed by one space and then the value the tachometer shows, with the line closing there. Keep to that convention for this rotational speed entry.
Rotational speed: 7300 rpm
